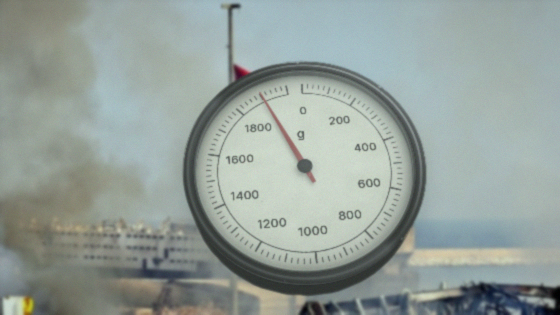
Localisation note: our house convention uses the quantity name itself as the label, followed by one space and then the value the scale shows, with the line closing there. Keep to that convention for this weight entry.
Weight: 1900 g
